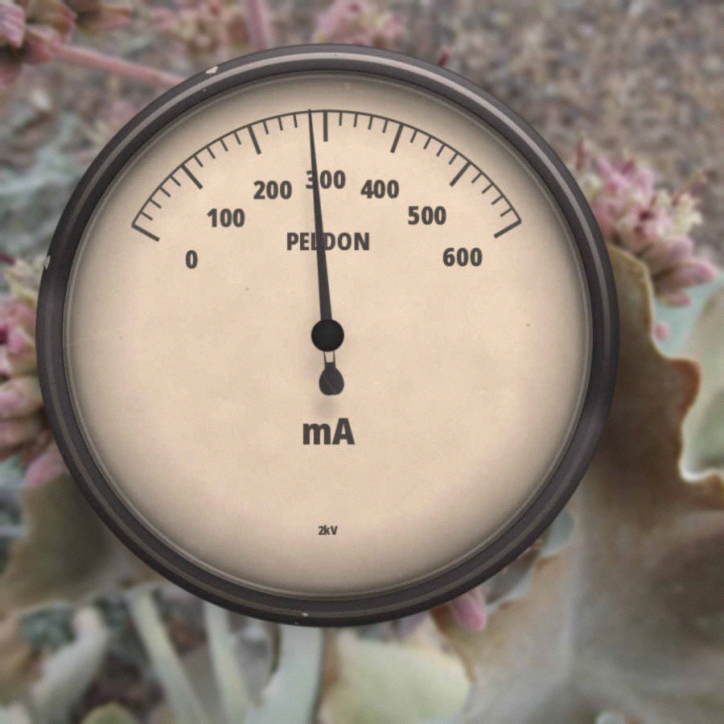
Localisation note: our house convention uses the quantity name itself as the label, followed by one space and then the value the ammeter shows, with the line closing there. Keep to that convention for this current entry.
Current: 280 mA
